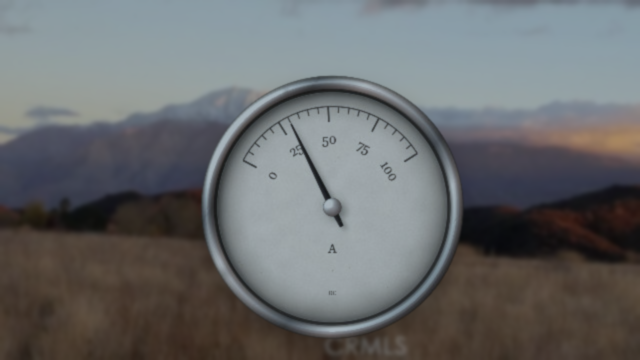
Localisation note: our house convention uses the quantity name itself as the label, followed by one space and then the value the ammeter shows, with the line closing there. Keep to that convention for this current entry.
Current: 30 A
